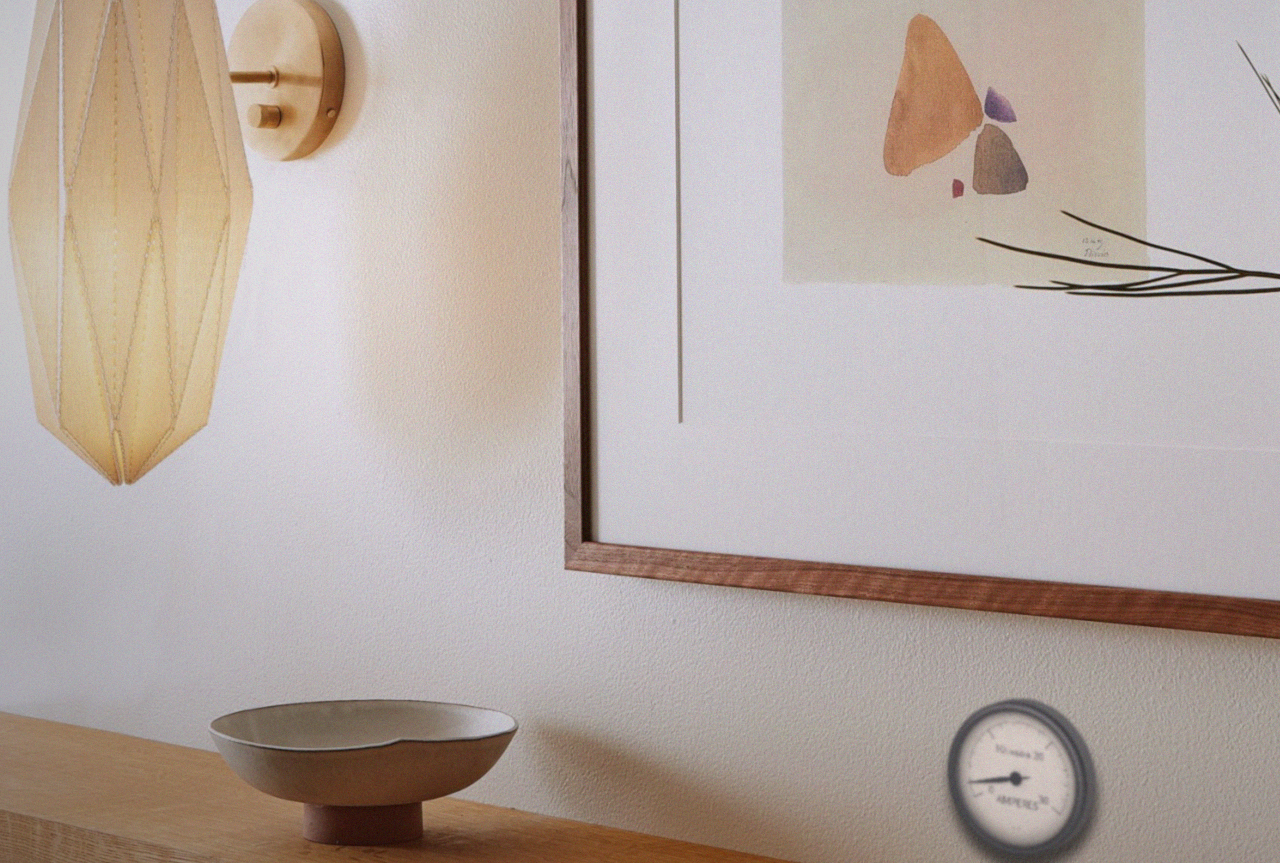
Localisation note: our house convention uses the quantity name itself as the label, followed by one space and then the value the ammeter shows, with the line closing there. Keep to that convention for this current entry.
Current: 2 A
